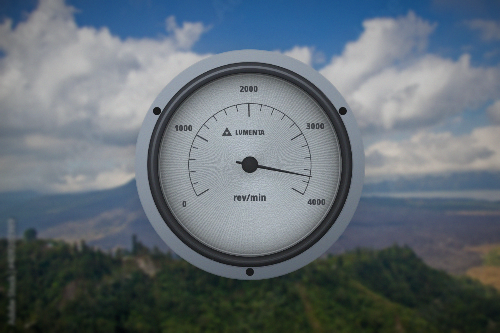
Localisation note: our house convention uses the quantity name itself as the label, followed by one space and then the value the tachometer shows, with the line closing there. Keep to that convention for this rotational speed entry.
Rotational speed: 3700 rpm
